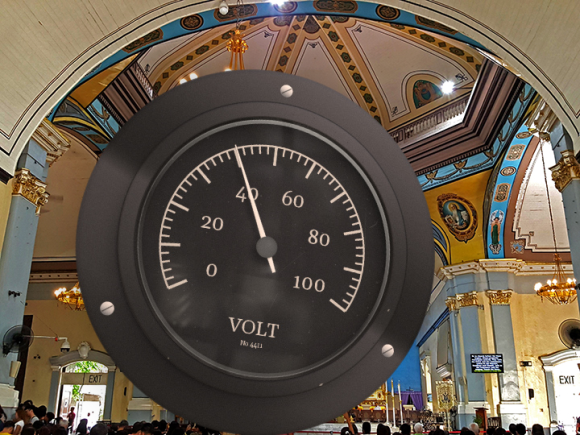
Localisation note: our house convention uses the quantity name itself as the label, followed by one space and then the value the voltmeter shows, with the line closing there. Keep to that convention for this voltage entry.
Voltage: 40 V
